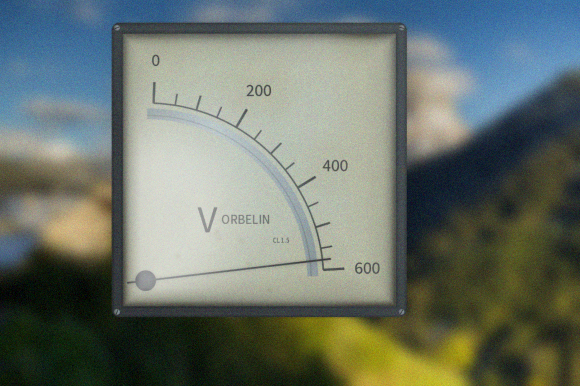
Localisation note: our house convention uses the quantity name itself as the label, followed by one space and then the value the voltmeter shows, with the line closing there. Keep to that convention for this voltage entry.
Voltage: 575 V
